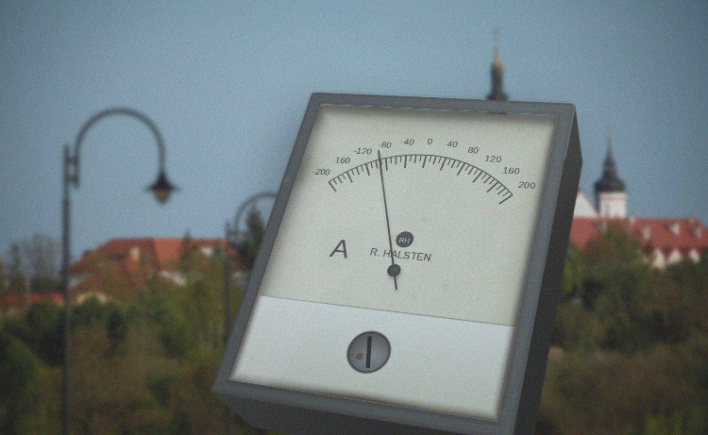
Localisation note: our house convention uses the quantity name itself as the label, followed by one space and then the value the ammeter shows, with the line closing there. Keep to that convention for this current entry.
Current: -90 A
